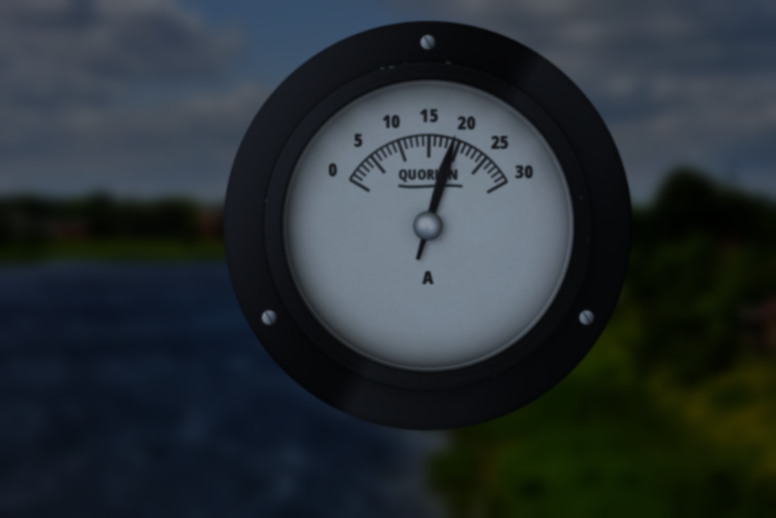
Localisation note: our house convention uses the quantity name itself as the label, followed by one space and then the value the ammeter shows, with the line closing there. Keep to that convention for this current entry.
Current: 19 A
